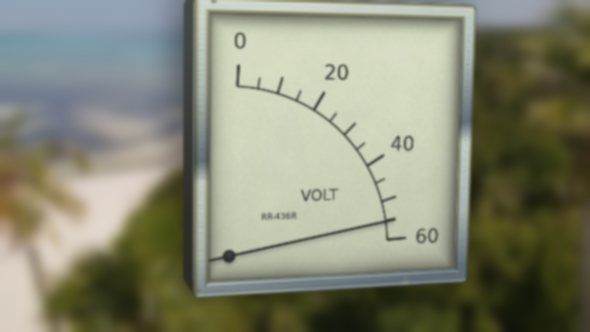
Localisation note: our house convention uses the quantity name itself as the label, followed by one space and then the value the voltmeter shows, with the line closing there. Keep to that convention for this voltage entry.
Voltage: 55 V
